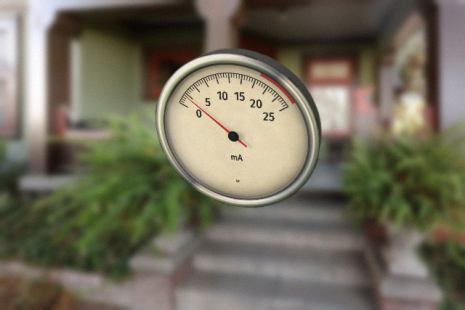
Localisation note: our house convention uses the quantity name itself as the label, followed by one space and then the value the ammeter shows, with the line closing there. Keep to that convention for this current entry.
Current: 2.5 mA
